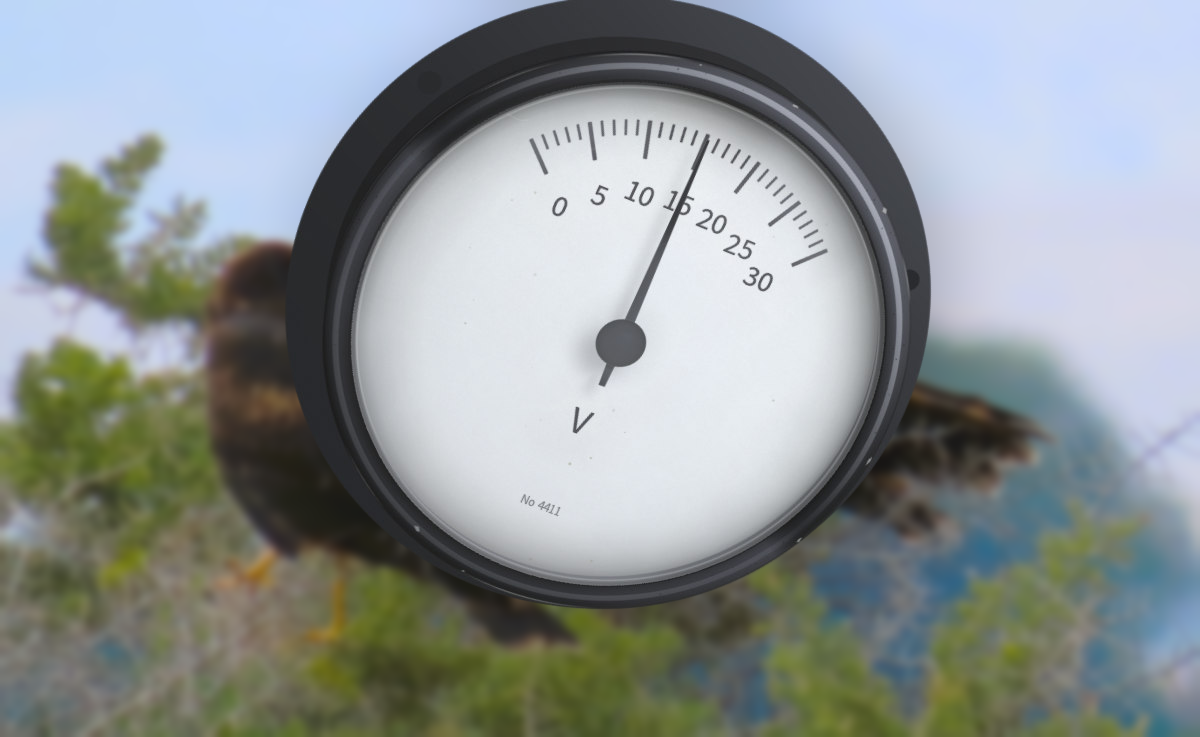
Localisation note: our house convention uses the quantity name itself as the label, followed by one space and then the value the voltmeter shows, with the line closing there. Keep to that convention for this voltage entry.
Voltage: 15 V
